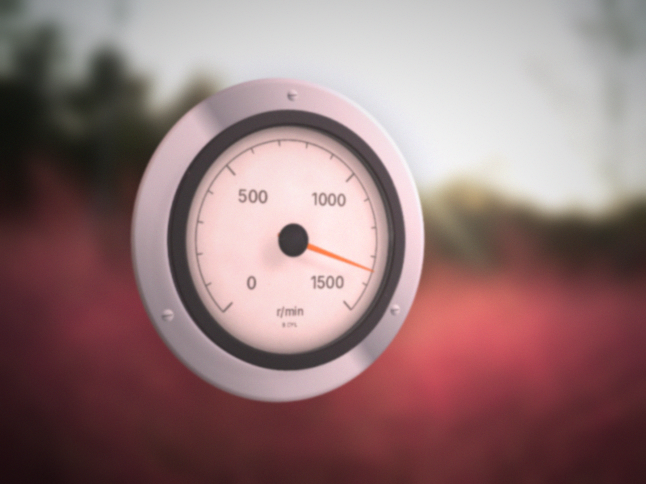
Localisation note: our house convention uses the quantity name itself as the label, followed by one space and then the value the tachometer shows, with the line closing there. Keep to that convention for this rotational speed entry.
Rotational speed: 1350 rpm
